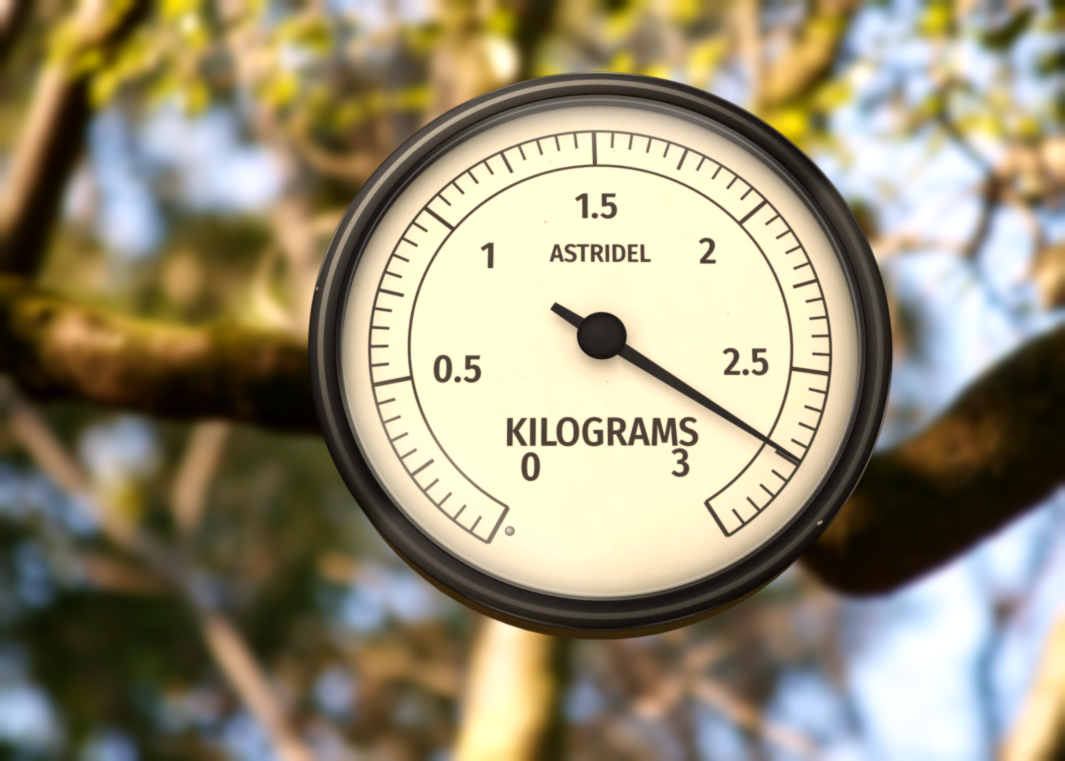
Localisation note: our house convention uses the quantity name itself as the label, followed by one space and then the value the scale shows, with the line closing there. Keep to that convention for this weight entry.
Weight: 2.75 kg
